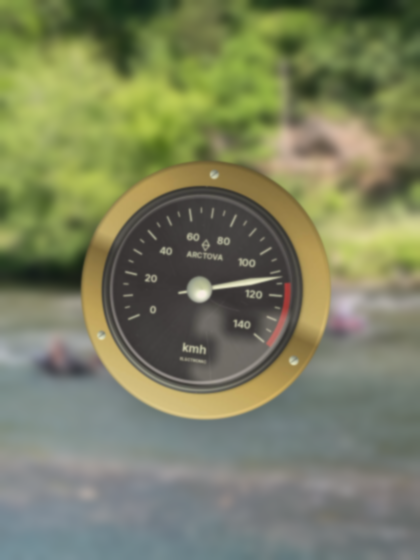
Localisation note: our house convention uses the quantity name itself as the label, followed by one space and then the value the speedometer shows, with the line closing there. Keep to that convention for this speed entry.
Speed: 112.5 km/h
